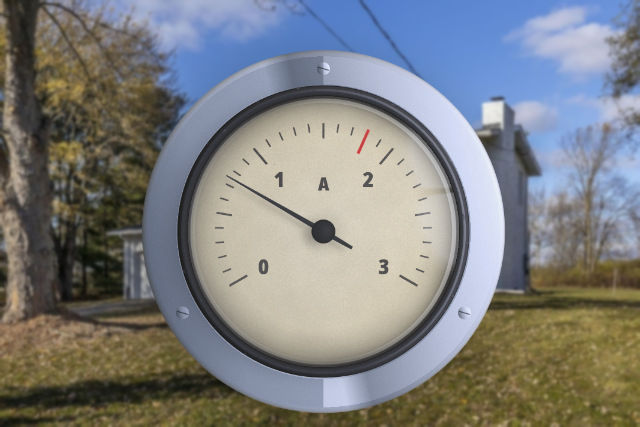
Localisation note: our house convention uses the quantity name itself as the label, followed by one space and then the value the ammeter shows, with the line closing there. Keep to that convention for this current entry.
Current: 0.75 A
